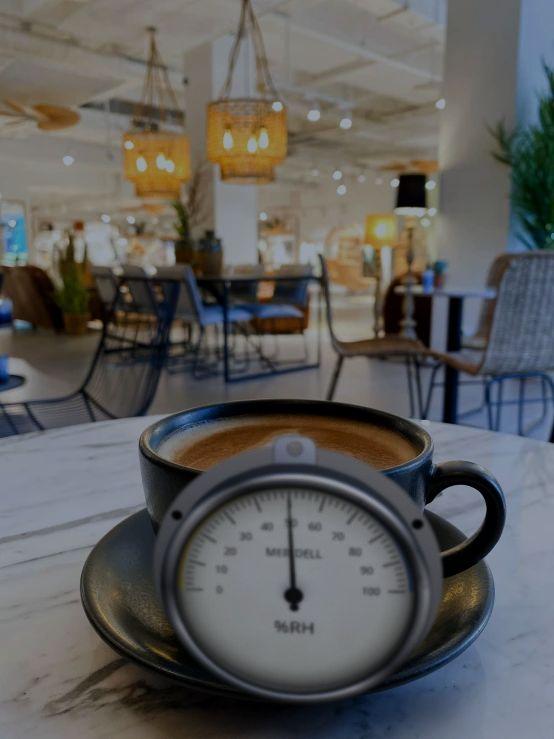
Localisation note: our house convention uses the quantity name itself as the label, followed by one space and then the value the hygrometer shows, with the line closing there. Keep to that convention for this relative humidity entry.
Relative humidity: 50 %
